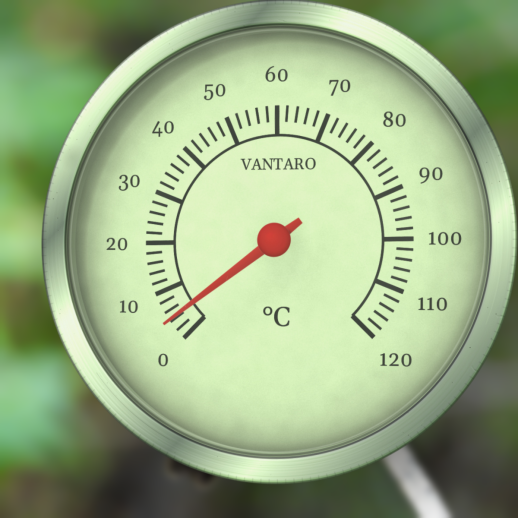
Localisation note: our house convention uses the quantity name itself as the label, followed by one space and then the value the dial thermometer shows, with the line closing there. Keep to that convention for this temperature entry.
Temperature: 4 °C
